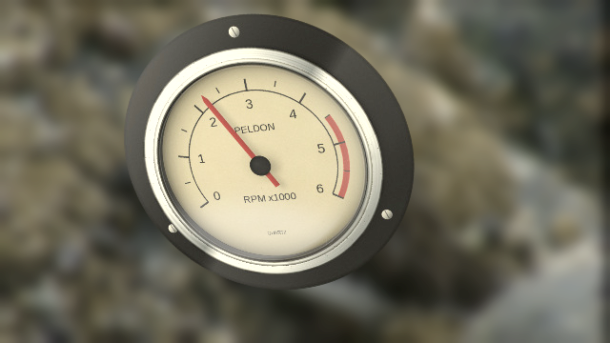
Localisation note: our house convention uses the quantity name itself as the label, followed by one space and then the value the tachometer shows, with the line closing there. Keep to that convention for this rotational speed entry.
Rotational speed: 2250 rpm
